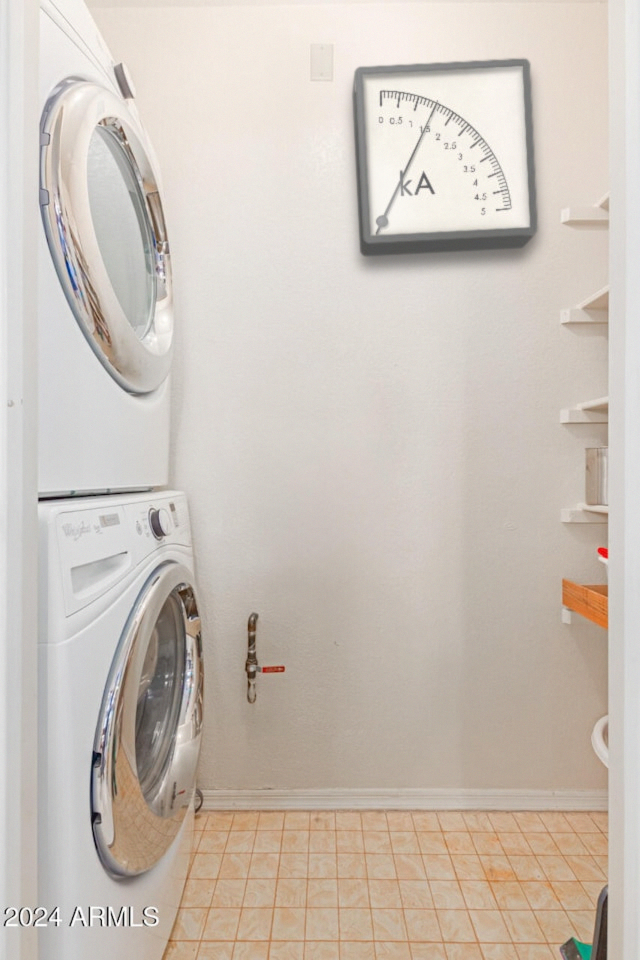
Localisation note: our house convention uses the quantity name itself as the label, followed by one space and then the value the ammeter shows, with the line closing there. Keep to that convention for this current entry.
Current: 1.5 kA
